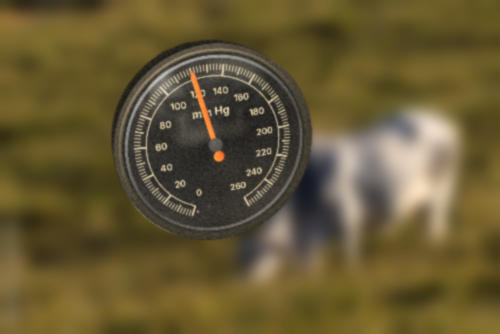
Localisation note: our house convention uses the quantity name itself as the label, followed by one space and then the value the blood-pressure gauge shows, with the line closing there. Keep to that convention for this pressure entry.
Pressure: 120 mmHg
